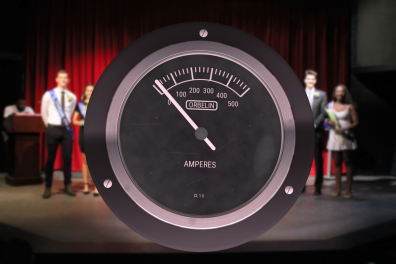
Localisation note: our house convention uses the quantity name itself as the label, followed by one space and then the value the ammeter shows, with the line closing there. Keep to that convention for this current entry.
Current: 20 A
